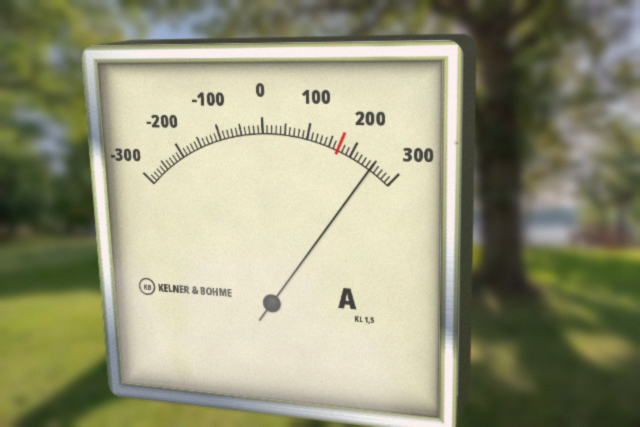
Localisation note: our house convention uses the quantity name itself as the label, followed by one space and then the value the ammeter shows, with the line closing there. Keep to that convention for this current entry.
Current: 250 A
